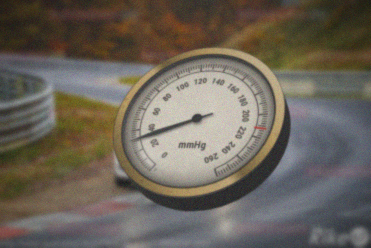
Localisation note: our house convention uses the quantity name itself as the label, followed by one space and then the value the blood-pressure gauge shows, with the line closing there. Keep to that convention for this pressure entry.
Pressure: 30 mmHg
